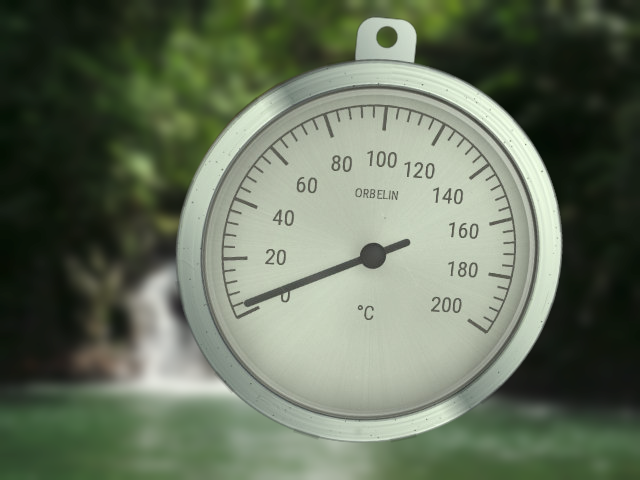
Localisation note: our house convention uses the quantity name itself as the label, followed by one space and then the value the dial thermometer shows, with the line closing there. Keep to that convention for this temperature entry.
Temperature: 4 °C
